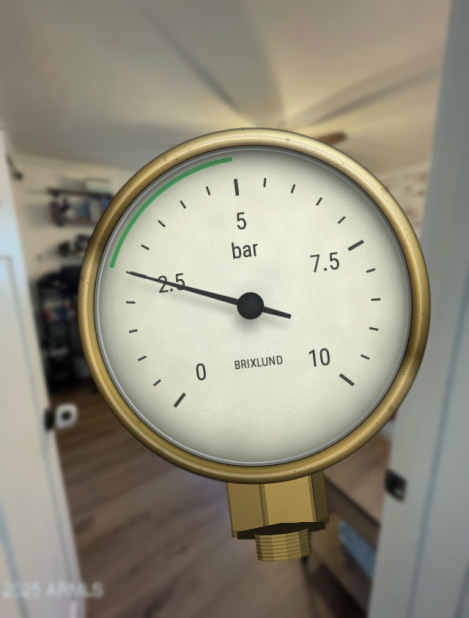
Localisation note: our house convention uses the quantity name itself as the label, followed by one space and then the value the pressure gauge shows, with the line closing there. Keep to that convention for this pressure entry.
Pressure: 2.5 bar
